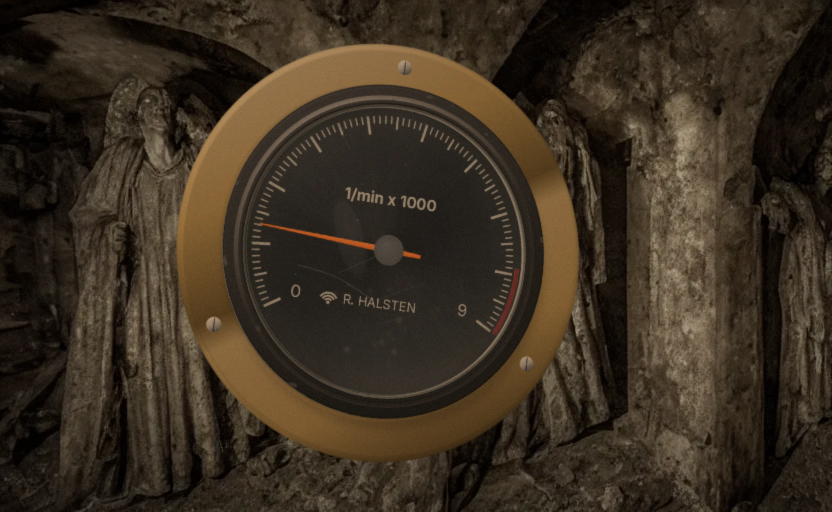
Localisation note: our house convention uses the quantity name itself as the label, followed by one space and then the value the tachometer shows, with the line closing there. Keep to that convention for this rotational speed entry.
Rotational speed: 1300 rpm
